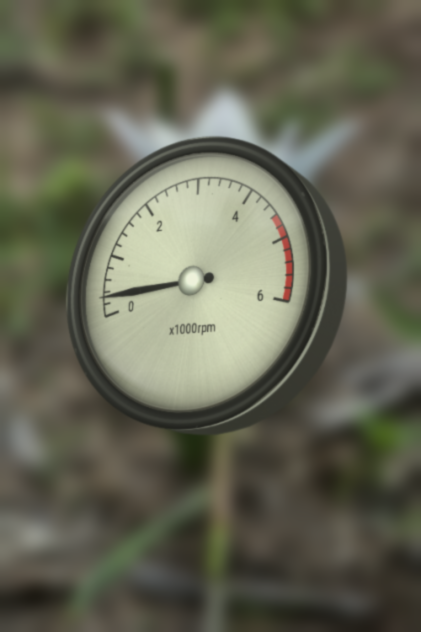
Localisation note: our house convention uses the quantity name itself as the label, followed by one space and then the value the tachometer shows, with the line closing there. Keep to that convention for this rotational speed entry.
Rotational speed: 300 rpm
